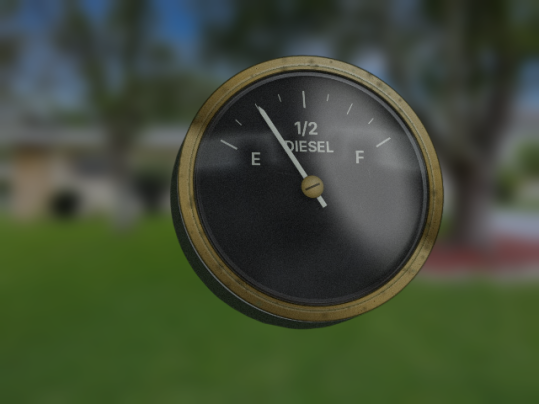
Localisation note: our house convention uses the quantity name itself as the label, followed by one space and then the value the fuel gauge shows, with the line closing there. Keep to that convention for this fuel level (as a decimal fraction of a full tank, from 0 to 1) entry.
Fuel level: 0.25
